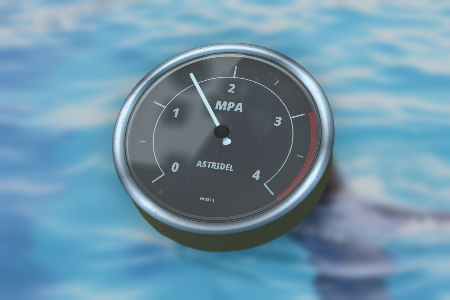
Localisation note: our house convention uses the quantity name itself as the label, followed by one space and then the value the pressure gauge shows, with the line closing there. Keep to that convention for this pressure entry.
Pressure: 1.5 MPa
